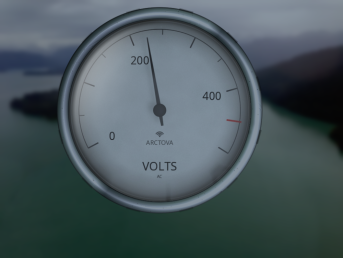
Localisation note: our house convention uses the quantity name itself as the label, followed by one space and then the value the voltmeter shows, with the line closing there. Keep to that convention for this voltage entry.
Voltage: 225 V
